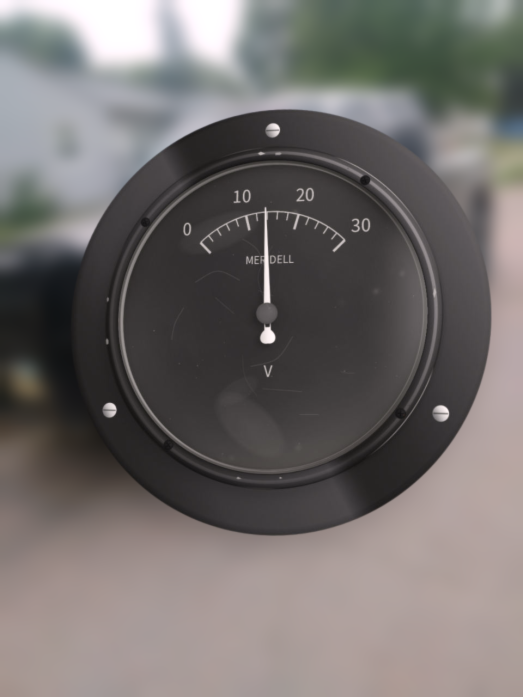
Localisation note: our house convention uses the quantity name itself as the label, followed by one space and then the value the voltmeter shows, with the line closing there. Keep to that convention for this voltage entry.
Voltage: 14 V
